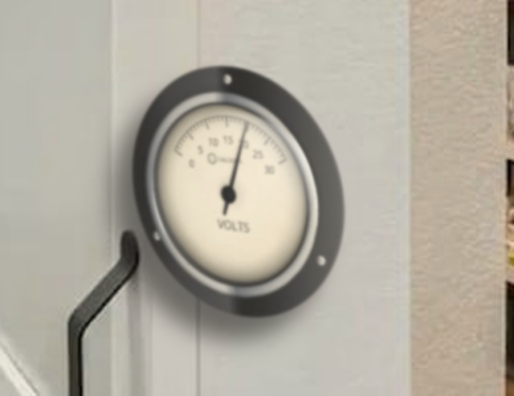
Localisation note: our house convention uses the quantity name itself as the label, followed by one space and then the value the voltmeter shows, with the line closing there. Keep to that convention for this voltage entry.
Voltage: 20 V
